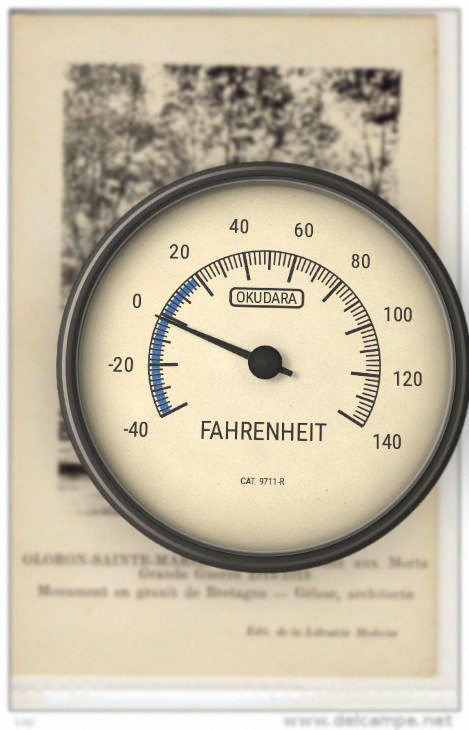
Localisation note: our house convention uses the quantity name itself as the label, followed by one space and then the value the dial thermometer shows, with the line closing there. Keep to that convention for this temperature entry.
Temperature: -2 °F
